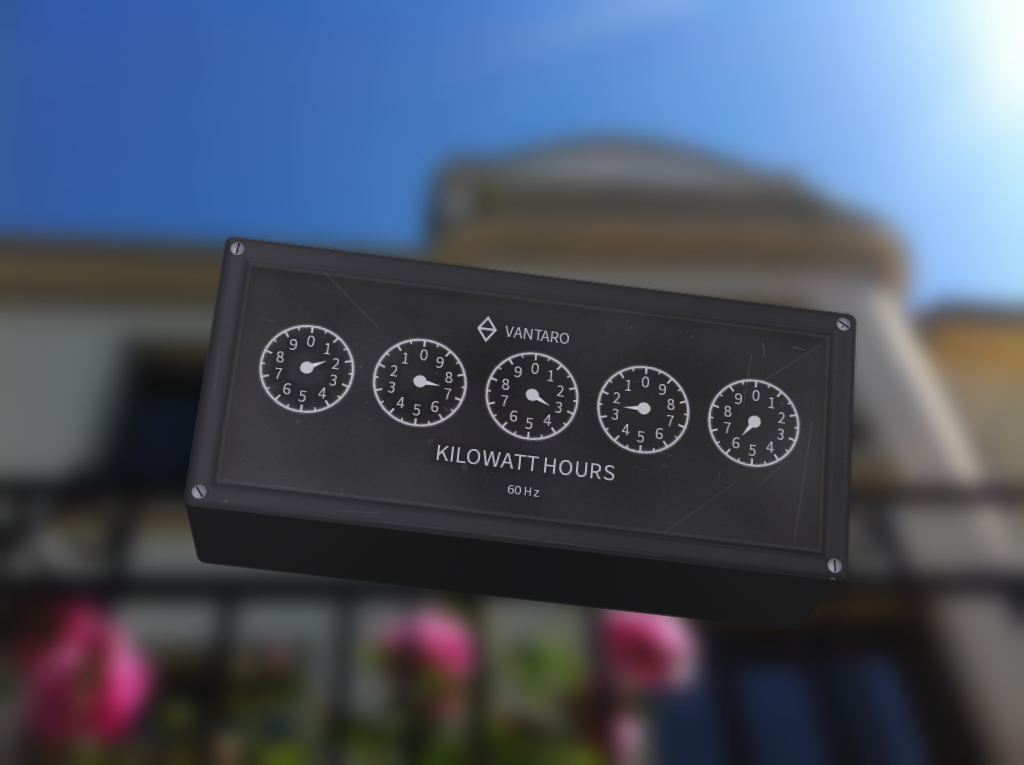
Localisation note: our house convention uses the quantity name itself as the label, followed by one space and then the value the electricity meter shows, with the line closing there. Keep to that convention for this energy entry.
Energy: 17326 kWh
